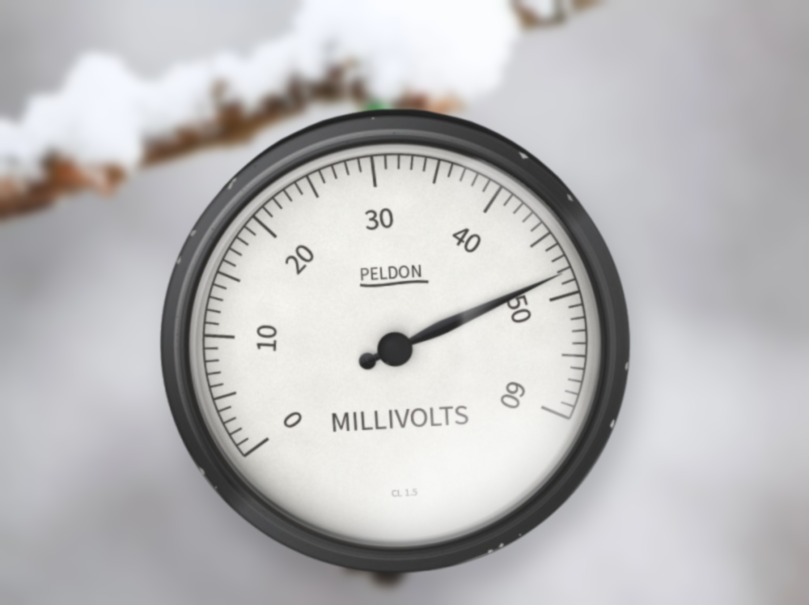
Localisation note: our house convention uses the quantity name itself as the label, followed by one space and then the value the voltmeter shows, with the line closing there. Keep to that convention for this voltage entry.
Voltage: 48 mV
